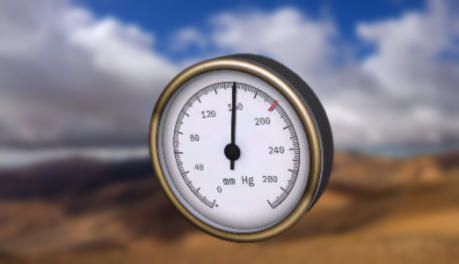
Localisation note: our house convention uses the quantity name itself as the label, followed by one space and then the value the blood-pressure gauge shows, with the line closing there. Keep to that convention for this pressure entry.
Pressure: 160 mmHg
